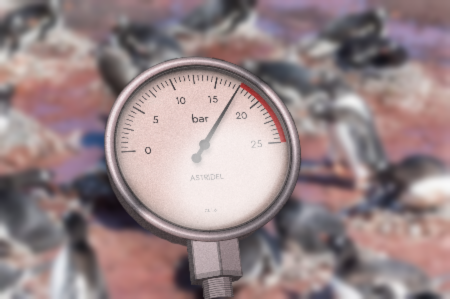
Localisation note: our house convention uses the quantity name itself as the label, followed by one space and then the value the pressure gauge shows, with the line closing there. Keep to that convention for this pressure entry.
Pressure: 17.5 bar
